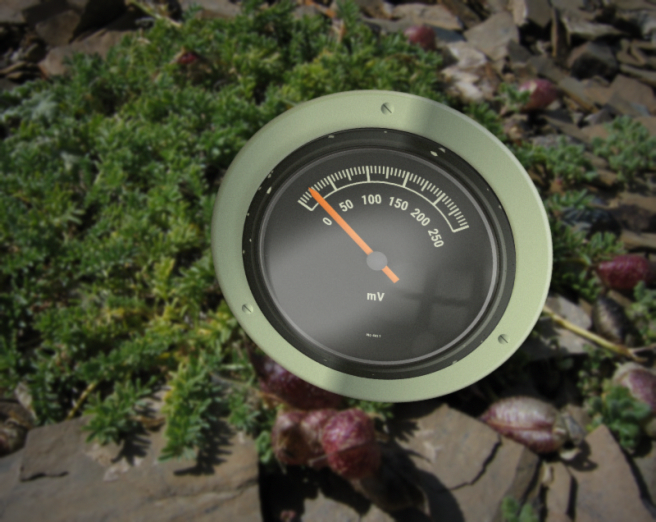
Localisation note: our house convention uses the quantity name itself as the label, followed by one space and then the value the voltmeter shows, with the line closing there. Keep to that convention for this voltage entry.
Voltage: 25 mV
